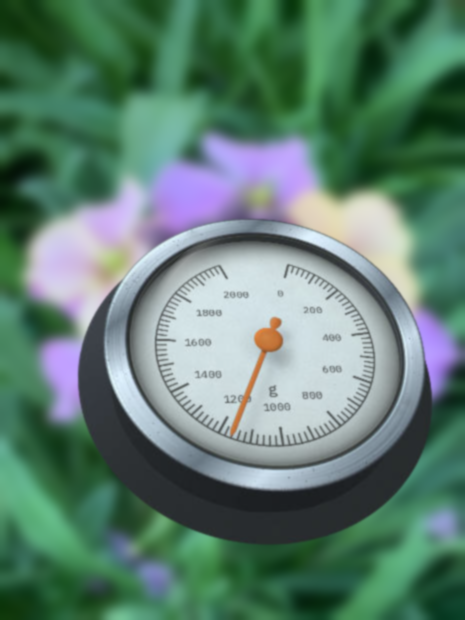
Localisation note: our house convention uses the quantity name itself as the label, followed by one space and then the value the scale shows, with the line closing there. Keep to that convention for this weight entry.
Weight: 1160 g
